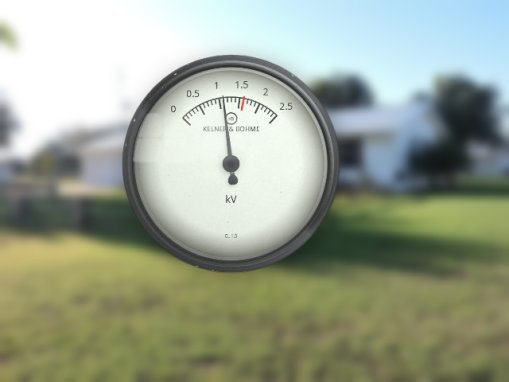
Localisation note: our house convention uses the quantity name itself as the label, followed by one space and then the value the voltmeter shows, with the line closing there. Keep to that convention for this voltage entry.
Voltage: 1.1 kV
